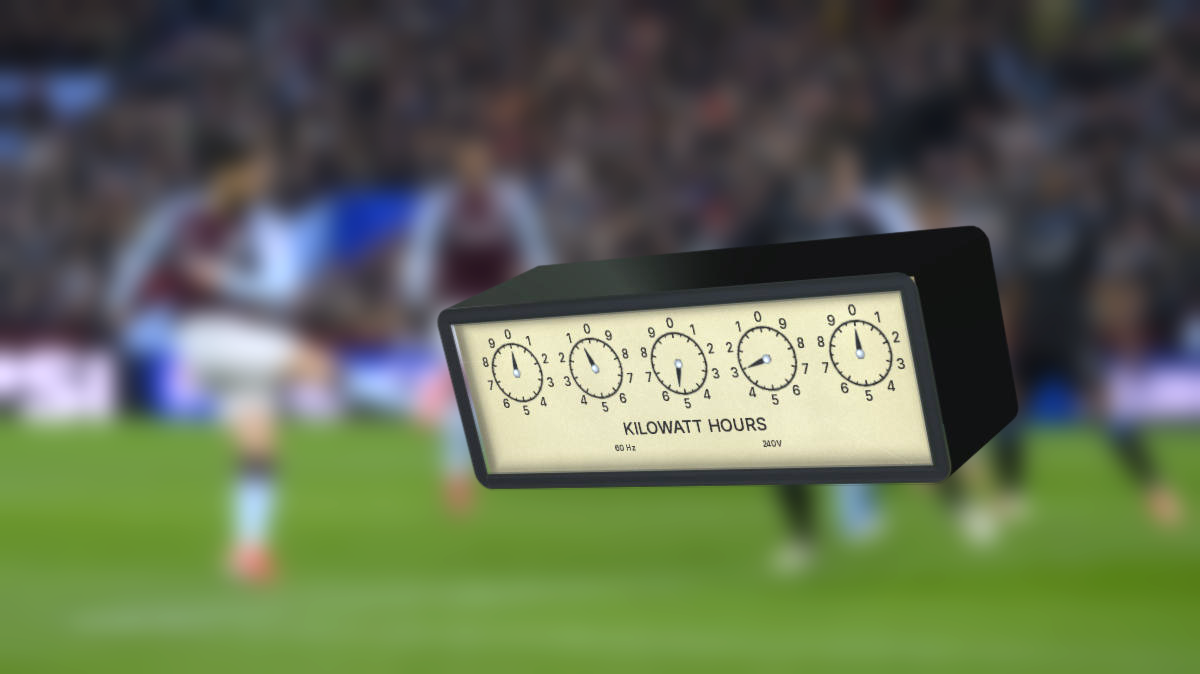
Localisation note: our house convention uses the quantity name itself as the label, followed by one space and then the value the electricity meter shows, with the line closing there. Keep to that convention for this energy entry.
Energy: 530 kWh
